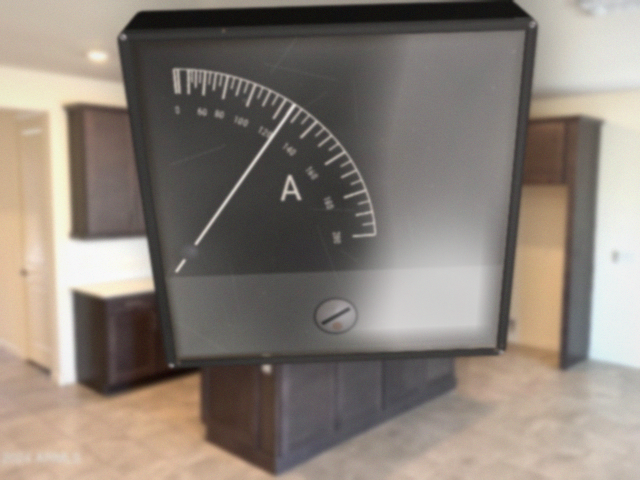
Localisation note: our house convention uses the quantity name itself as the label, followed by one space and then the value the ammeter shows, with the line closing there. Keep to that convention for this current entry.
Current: 125 A
